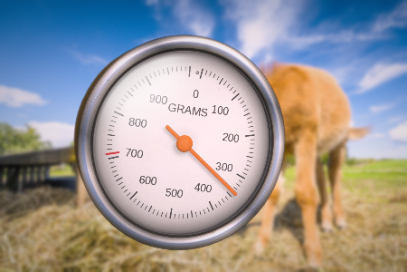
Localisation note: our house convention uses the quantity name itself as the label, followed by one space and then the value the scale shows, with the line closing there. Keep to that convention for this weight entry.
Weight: 340 g
